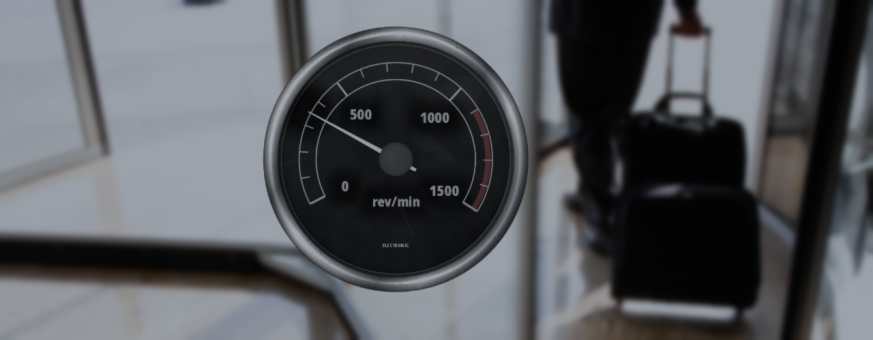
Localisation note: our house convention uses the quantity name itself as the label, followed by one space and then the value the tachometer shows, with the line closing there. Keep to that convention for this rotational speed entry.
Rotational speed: 350 rpm
